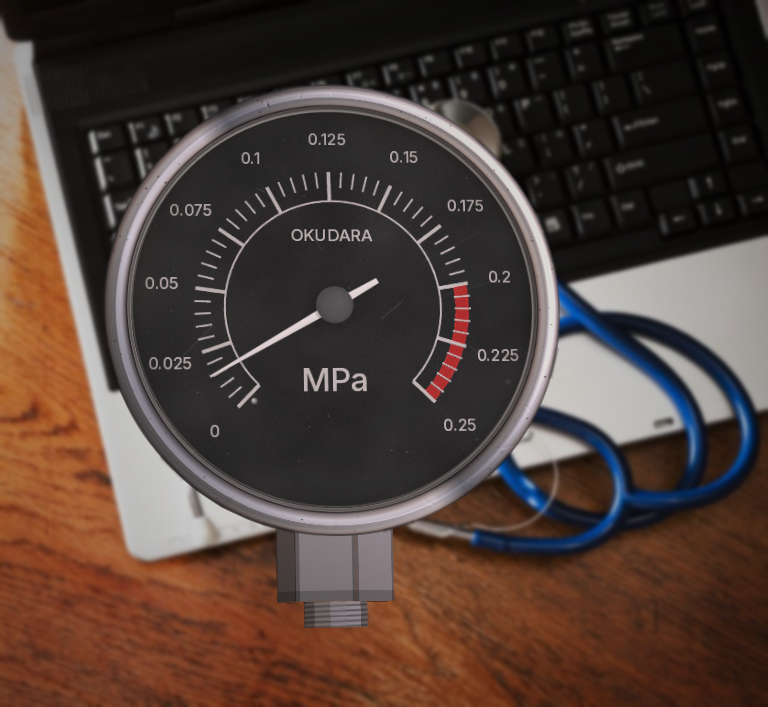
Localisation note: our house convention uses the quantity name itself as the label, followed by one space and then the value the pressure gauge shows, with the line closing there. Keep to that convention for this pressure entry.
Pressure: 0.015 MPa
